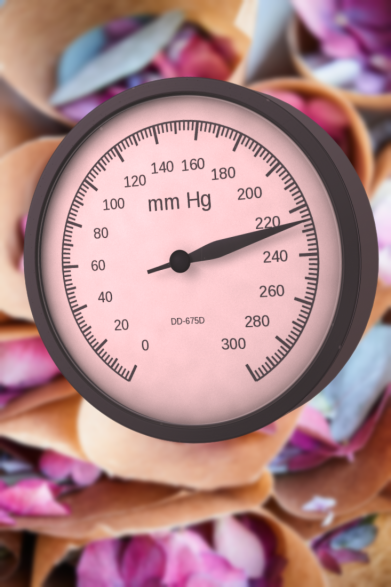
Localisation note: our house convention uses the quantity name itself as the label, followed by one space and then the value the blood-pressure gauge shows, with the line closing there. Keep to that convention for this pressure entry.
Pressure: 226 mmHg
